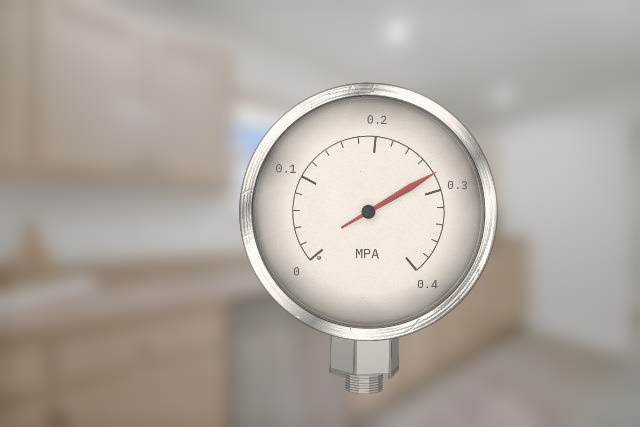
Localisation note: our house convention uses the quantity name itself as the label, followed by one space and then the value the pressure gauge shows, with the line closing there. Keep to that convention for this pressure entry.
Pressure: 0.28 MPa
